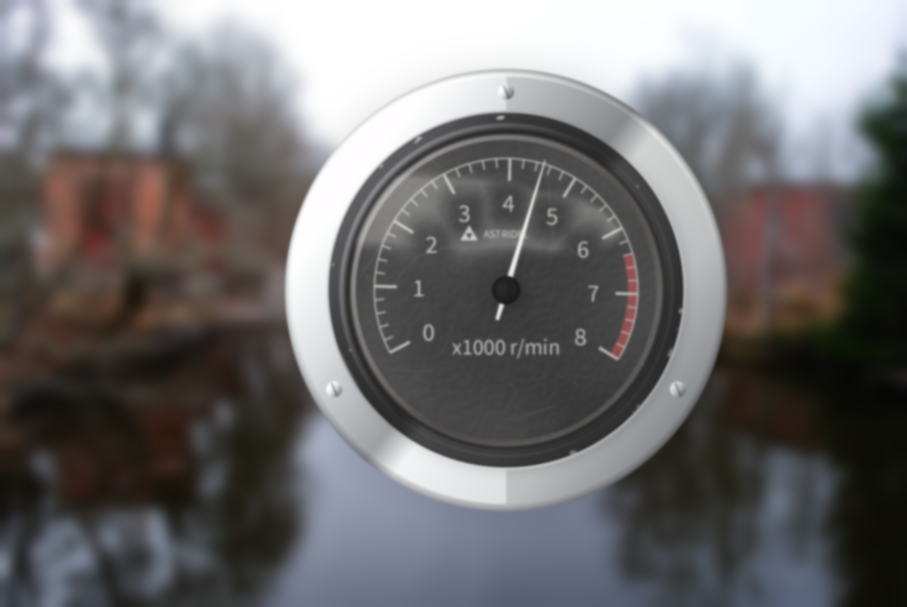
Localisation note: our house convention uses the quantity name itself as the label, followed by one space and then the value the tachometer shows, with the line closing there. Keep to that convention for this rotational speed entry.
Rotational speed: 4500 rpm
